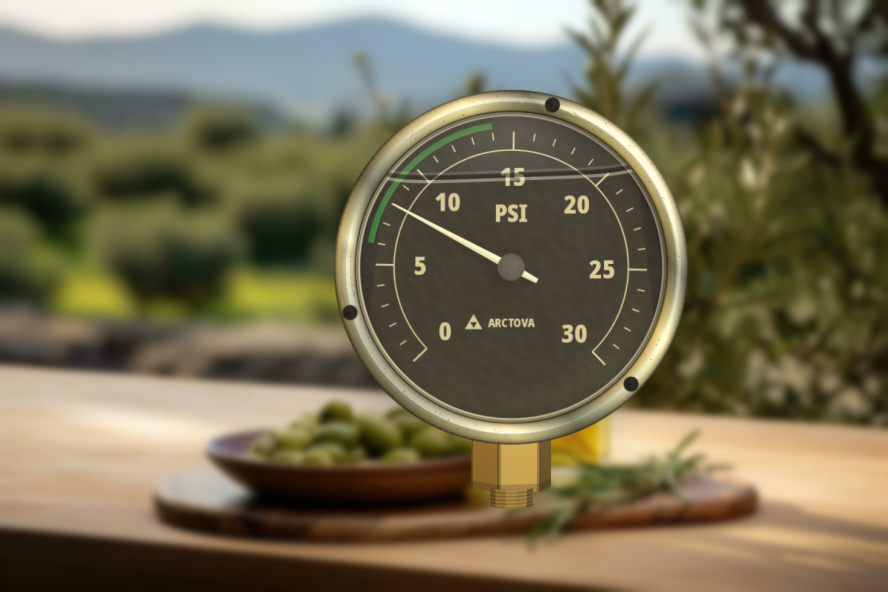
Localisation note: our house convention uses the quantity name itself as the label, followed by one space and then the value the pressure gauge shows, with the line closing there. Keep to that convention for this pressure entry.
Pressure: 8 psi
